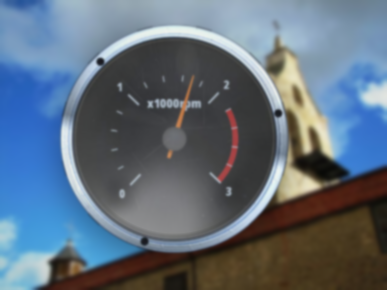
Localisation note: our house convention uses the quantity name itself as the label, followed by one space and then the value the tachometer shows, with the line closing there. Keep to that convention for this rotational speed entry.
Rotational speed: 1700 rpm
